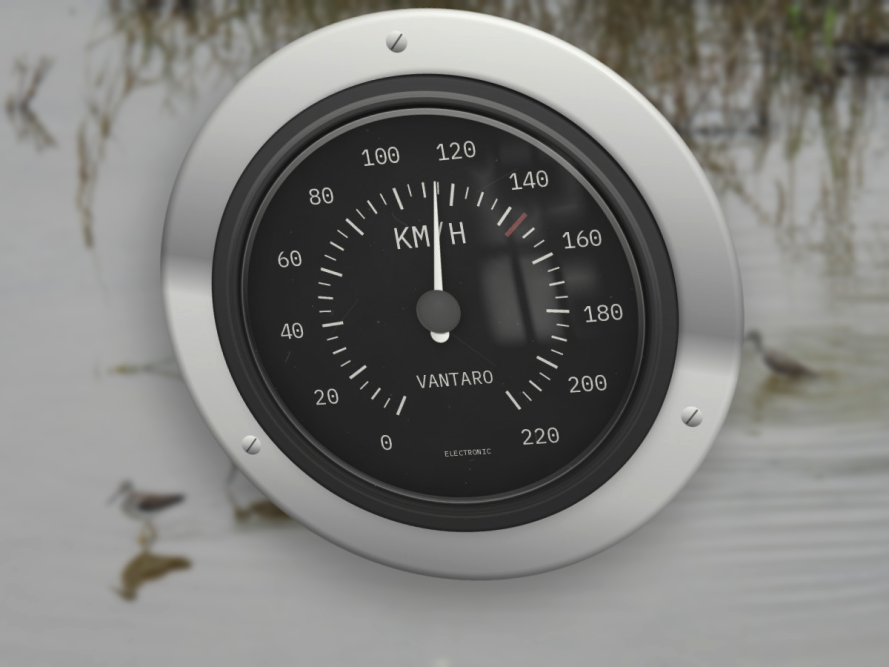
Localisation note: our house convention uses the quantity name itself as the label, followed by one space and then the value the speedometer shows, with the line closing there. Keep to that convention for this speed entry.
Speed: 115 km/h
